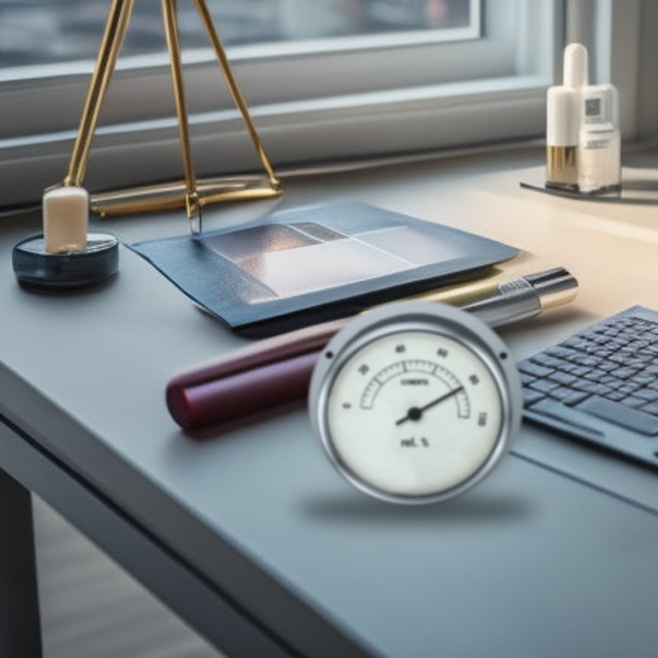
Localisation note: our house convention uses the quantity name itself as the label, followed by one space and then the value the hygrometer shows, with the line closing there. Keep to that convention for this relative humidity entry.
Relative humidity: 80 %
